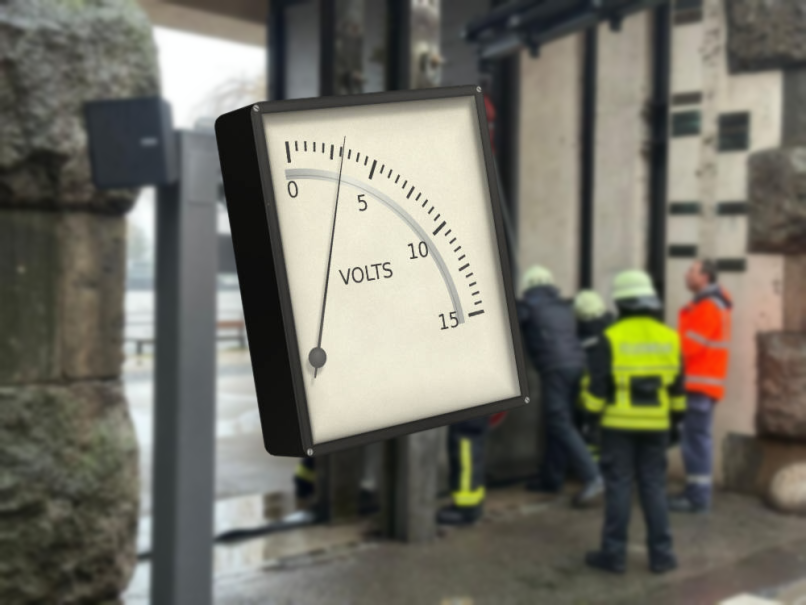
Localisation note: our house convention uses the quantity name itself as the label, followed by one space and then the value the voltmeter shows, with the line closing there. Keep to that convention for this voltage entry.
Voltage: 3 V
